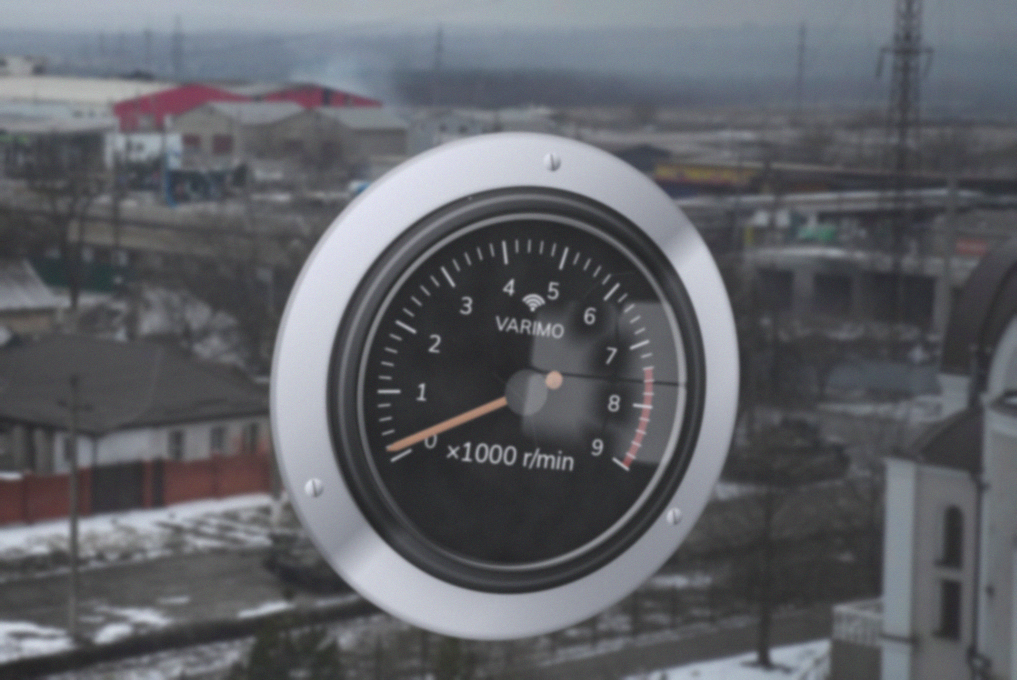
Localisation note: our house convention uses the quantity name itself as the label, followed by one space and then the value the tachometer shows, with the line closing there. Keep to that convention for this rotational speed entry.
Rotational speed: 200 rpm
